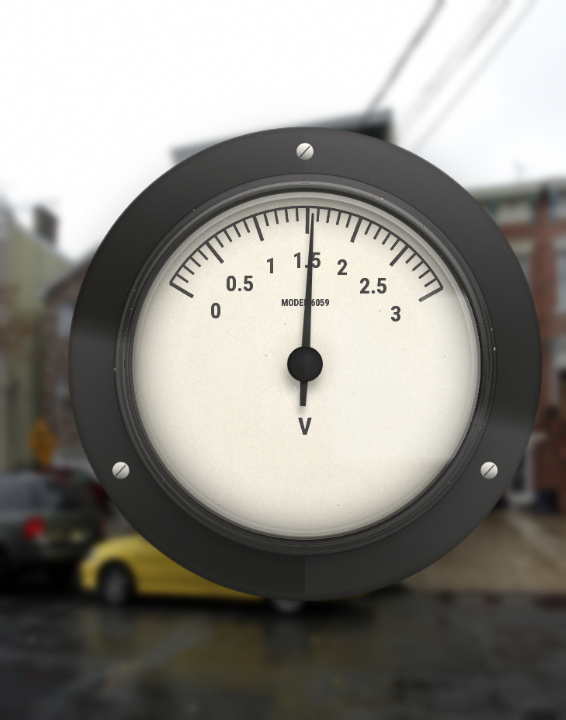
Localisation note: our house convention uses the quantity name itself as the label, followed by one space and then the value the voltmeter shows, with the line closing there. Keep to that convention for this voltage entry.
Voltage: 1.55 V
